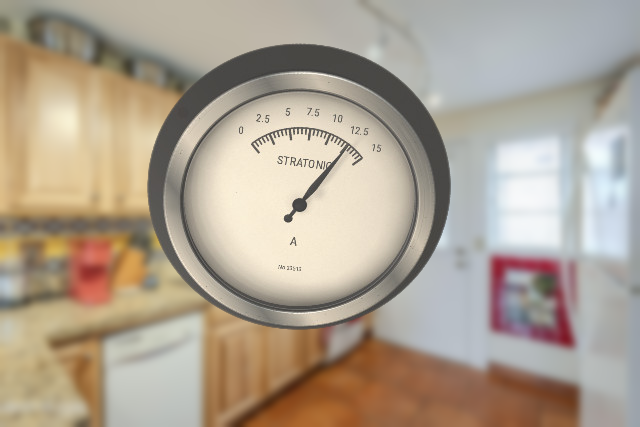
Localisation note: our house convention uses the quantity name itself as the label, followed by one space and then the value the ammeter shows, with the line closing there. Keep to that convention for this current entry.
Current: 12.5 A
